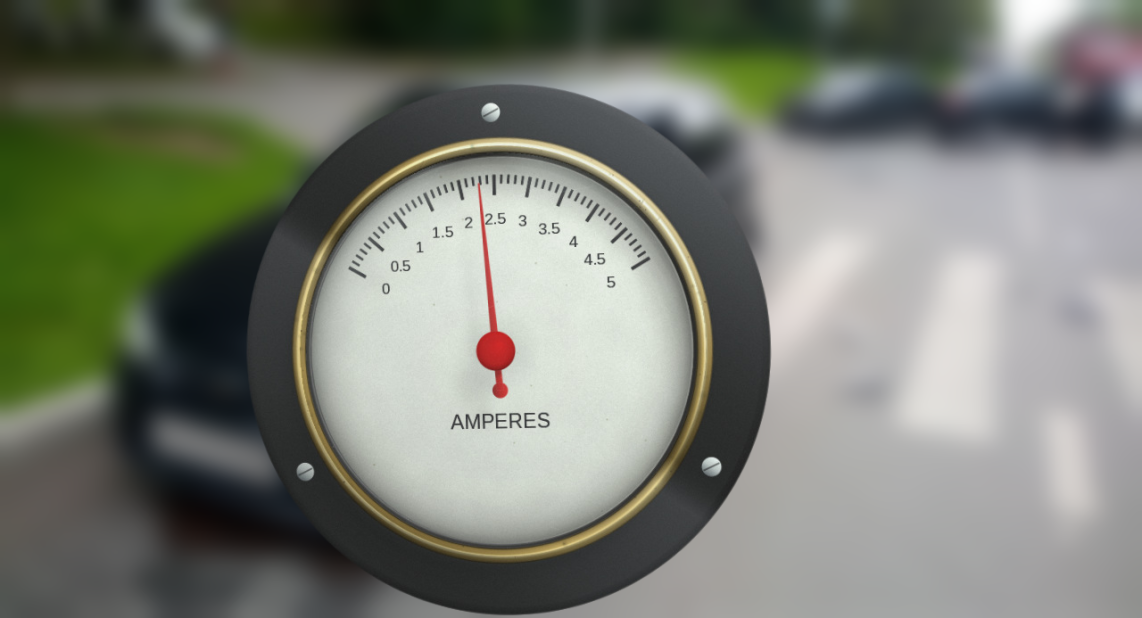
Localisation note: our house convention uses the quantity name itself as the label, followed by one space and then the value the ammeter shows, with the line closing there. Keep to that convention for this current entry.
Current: 2.3 A
